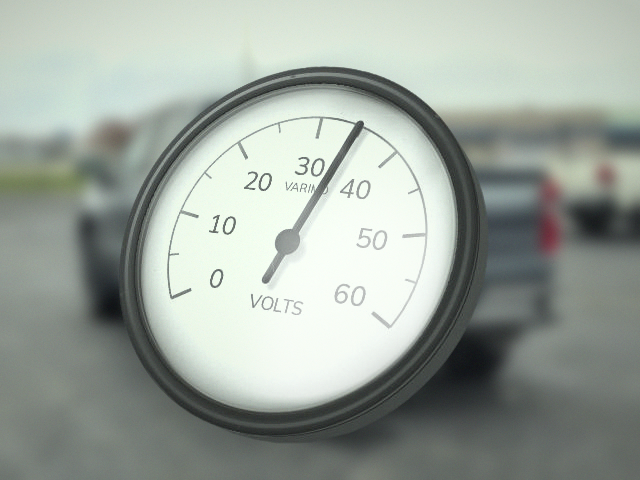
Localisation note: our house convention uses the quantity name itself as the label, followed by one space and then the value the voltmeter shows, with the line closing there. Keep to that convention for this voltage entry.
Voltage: 35 V
